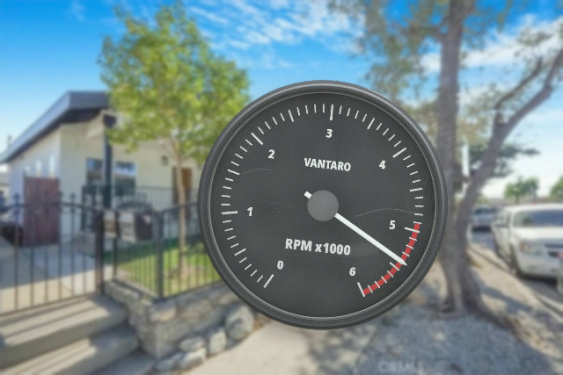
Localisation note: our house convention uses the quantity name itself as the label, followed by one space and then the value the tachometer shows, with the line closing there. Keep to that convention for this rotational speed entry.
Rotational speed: 5400 rpm
